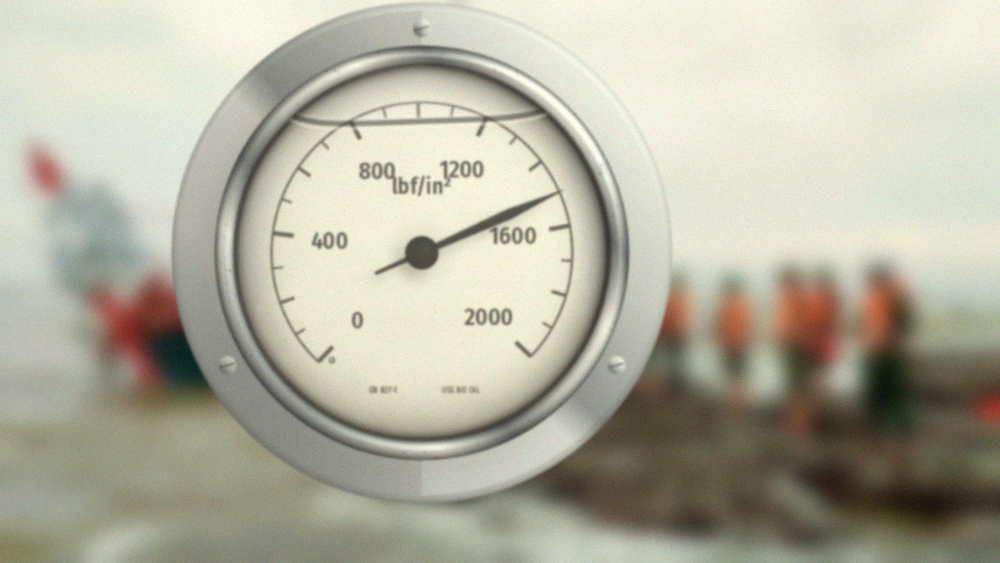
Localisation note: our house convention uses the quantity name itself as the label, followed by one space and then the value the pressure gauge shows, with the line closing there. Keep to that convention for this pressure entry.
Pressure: 1500 psi
